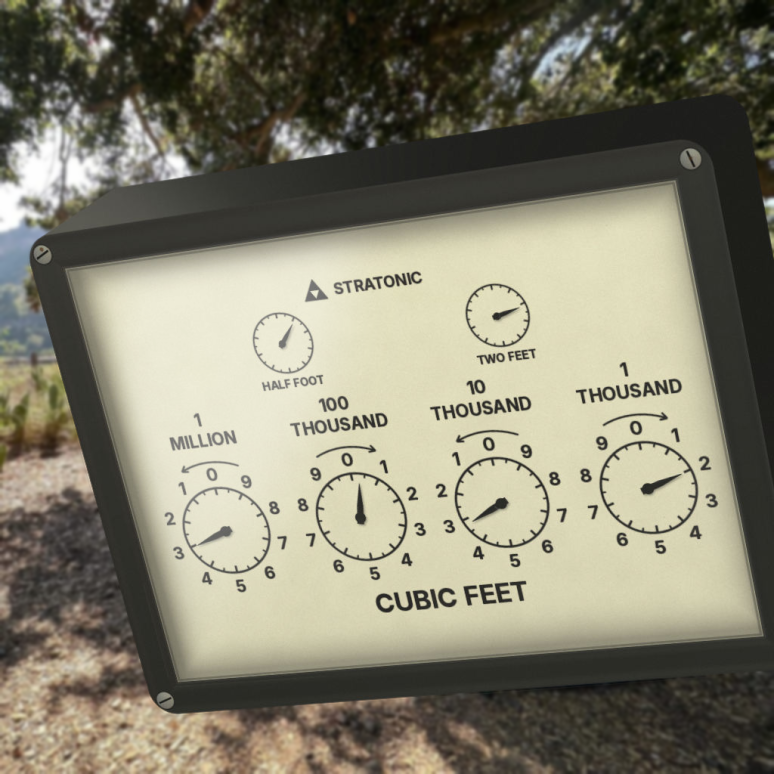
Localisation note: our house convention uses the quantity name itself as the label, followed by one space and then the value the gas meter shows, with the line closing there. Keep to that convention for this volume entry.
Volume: 303200 ft³
